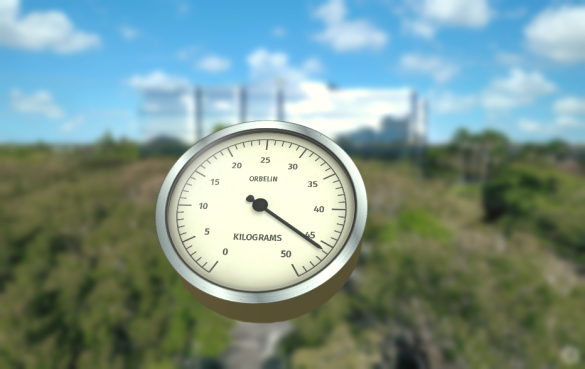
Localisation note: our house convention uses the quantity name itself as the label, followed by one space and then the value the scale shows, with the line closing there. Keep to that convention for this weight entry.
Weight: 46 kg
